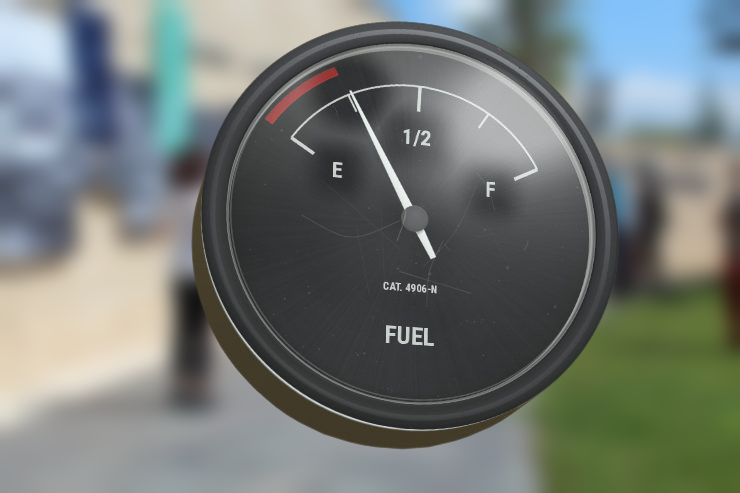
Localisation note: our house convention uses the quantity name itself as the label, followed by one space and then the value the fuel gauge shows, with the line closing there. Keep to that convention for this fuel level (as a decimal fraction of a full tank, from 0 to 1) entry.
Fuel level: 0.25
